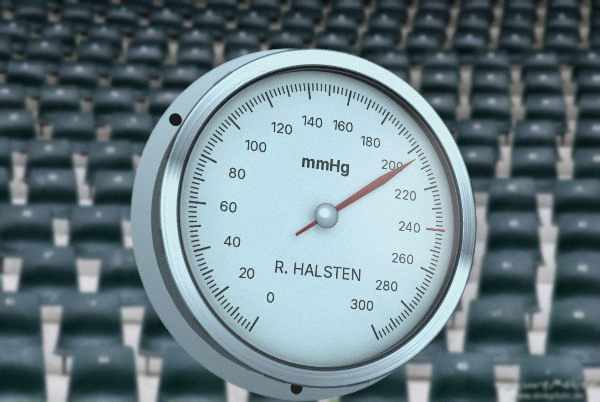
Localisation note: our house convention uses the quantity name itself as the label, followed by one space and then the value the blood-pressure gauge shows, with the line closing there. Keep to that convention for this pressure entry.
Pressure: 204 mmHg
